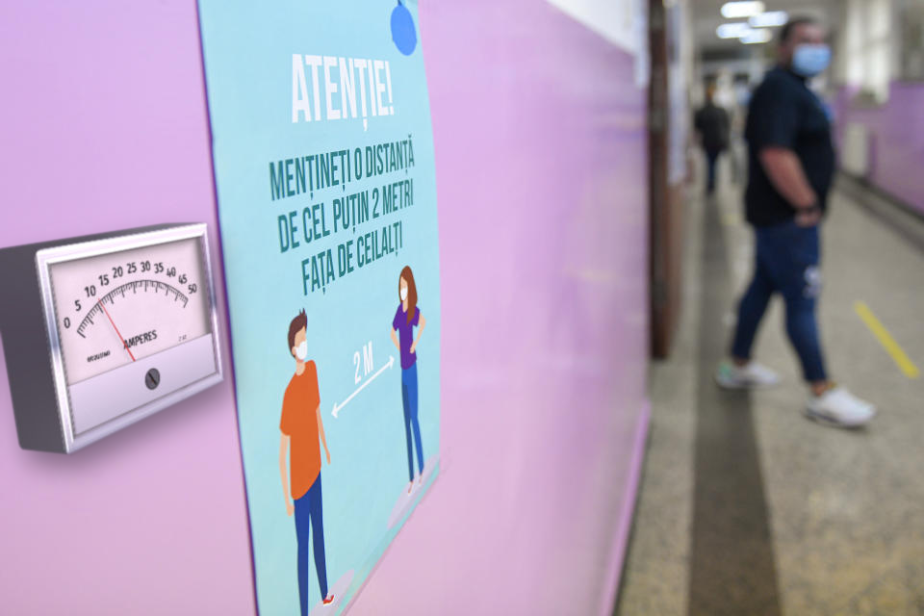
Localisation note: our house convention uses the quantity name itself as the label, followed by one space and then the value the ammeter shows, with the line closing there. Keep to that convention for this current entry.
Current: 10 A
